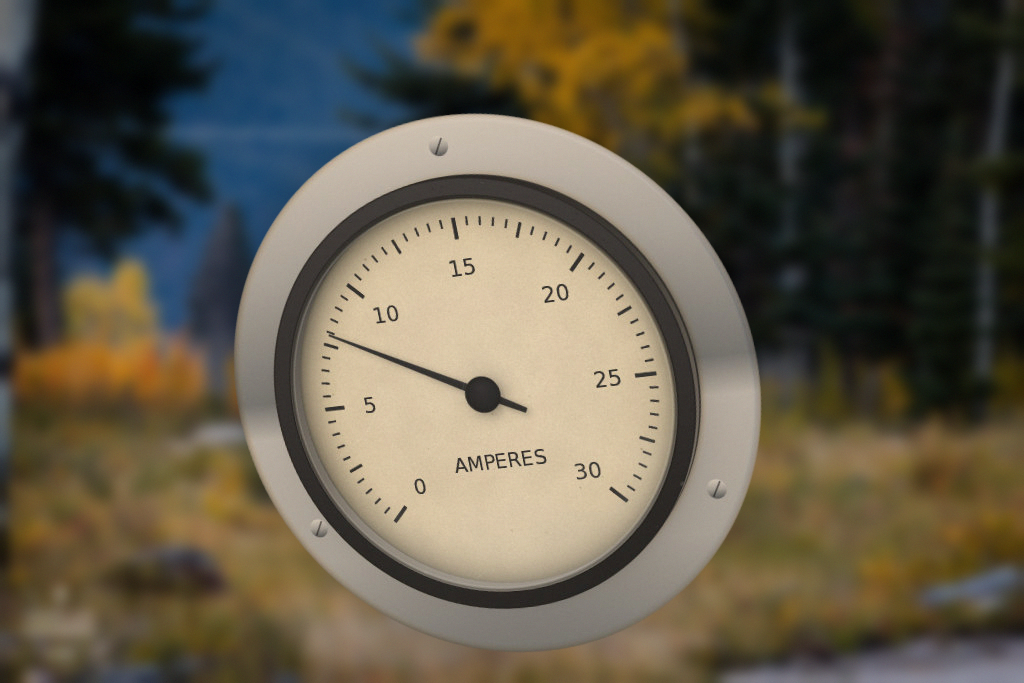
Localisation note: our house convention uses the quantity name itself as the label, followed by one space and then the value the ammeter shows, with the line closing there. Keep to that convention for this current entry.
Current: 8 A
